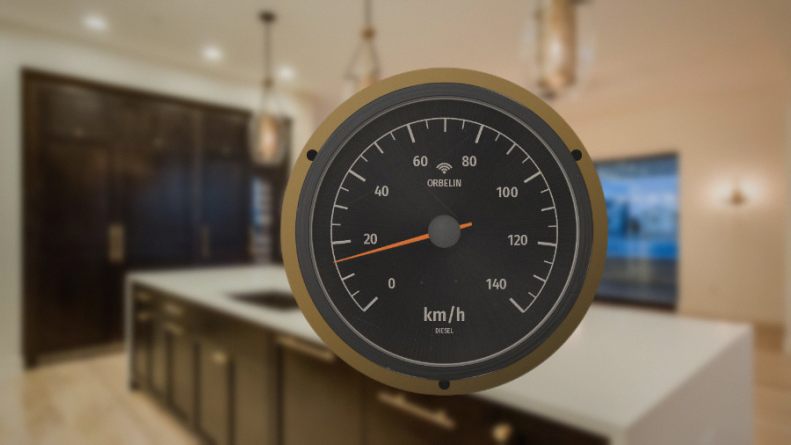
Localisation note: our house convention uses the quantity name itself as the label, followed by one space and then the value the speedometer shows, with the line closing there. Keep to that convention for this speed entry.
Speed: 15 km/h
